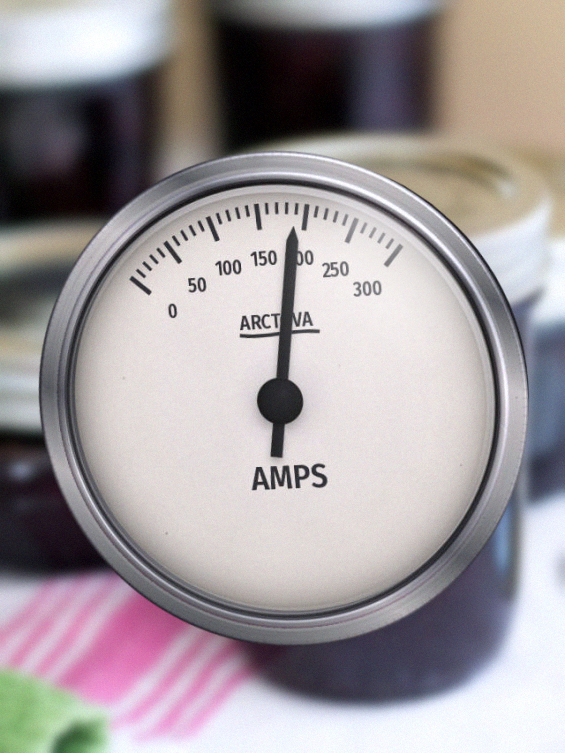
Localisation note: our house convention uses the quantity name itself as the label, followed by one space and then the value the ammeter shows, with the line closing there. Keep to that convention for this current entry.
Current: 190 A
